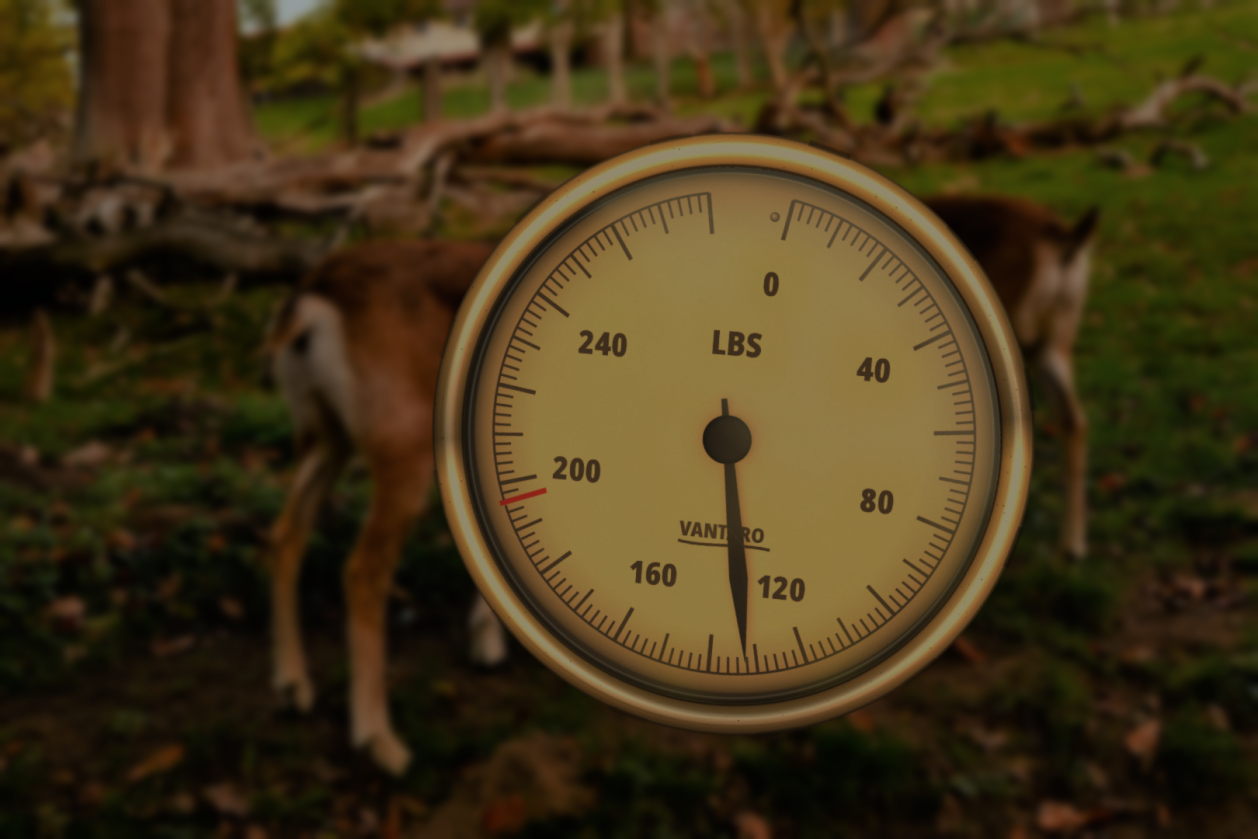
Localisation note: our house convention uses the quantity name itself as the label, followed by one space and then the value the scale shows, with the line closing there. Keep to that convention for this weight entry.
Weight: 132 lb
